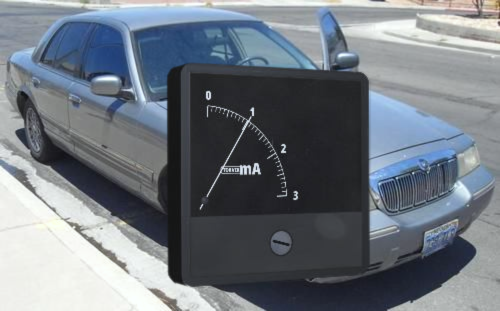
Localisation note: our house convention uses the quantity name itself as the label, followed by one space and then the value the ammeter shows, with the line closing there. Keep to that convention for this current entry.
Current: 1 mA
